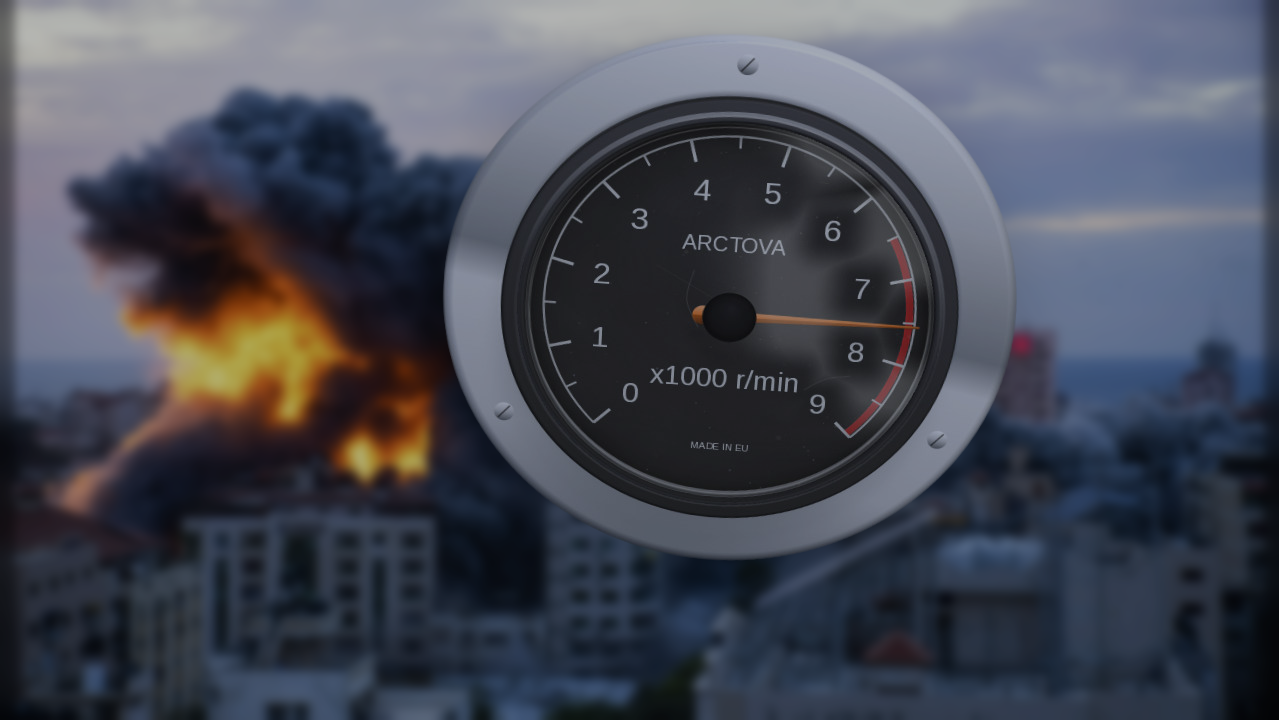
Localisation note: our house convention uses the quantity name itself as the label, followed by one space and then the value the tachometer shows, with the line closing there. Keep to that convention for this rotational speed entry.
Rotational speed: 7500 rpm
